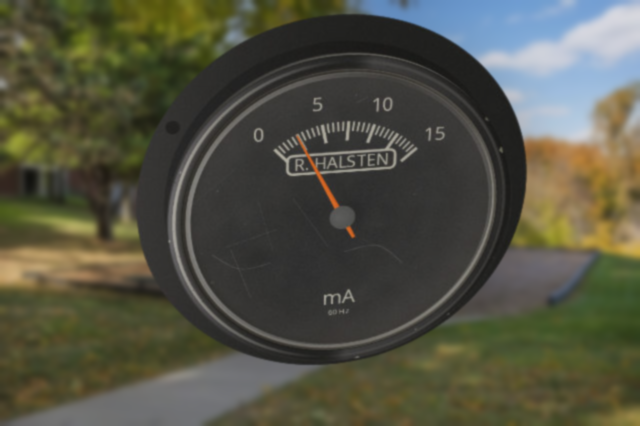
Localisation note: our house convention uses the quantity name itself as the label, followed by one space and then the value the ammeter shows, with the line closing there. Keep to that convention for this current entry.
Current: 2.5 mA
